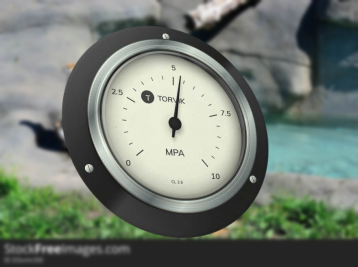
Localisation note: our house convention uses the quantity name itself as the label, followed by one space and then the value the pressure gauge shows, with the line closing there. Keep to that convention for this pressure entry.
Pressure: 5.25 MPa
